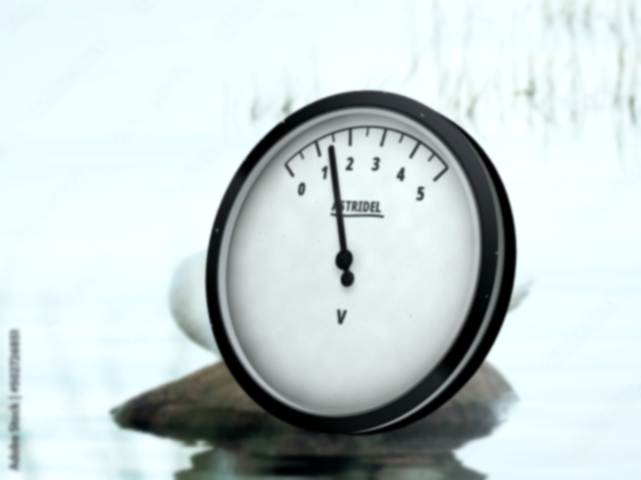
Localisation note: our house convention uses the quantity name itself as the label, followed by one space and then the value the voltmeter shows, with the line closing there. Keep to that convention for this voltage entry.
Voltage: 1.5 V
